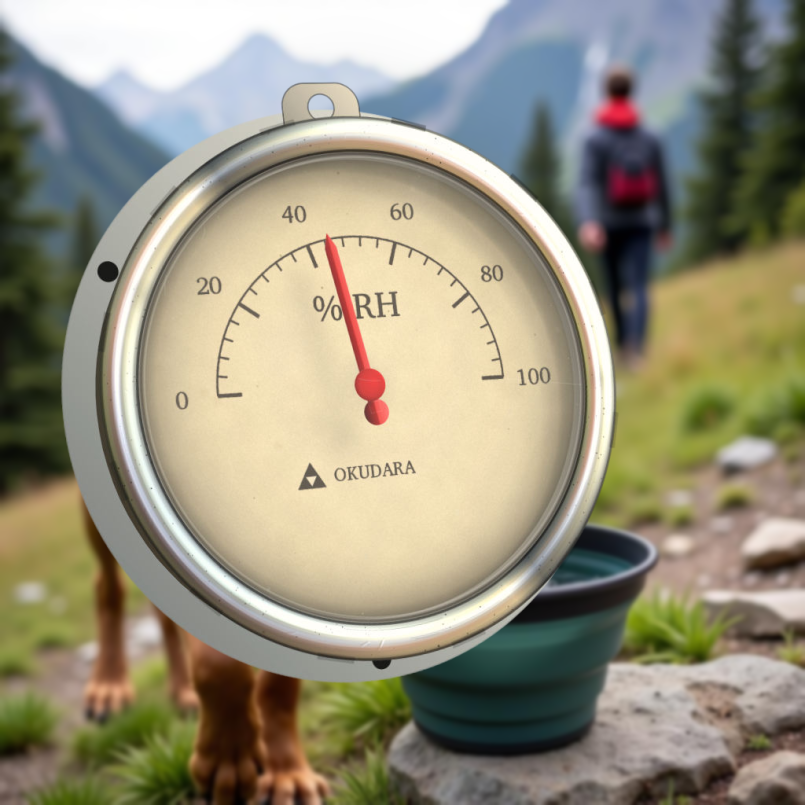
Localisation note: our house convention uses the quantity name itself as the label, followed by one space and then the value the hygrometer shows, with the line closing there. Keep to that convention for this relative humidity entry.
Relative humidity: 44 %
